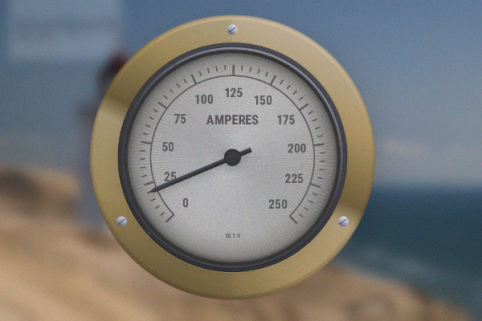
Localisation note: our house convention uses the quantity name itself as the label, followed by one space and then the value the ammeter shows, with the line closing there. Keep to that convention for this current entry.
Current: 20 A
